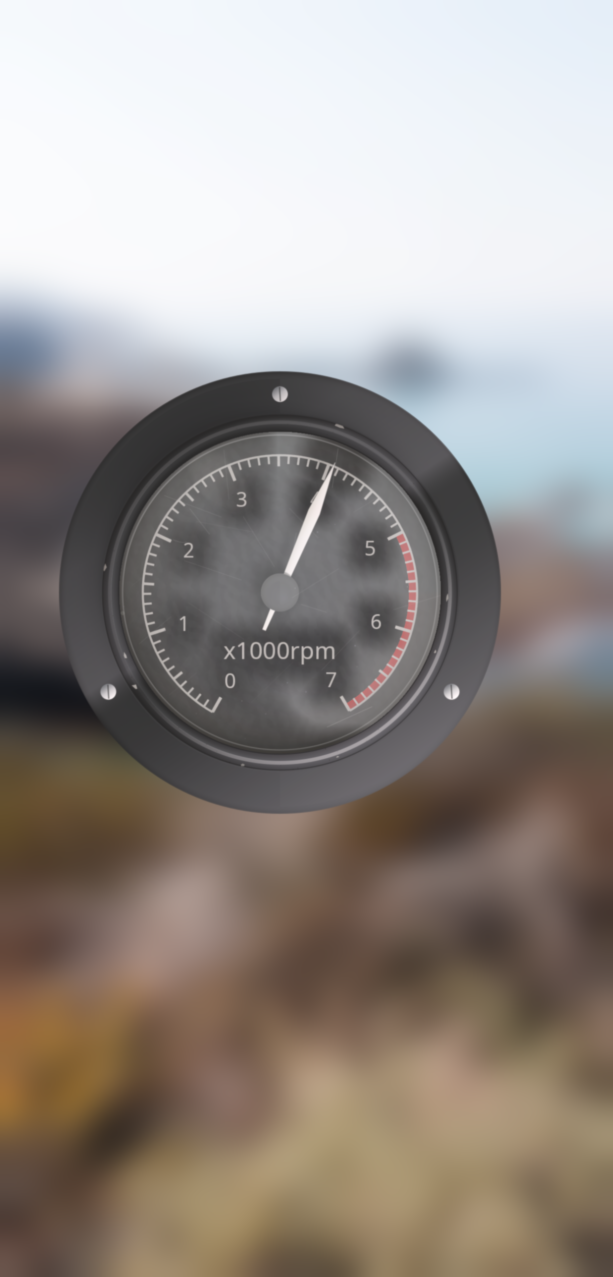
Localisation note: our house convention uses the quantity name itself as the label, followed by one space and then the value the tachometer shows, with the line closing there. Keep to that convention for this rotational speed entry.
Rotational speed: 4050 rpm
